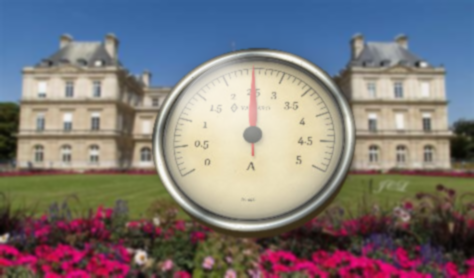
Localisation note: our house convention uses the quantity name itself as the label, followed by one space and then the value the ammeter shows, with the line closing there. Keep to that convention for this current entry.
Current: 2.5 A
